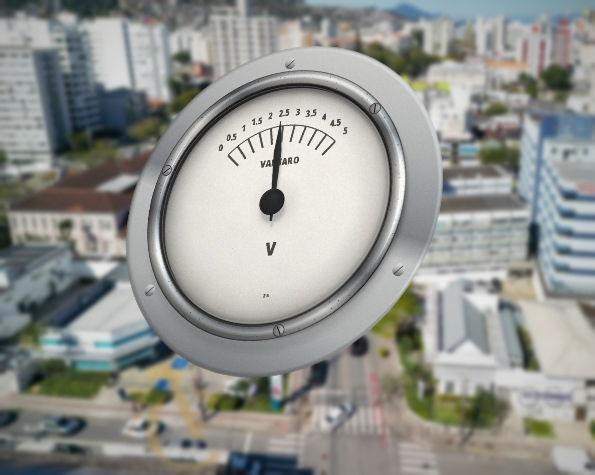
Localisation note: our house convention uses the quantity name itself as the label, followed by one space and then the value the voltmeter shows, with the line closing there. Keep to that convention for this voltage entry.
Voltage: 2.5 V
